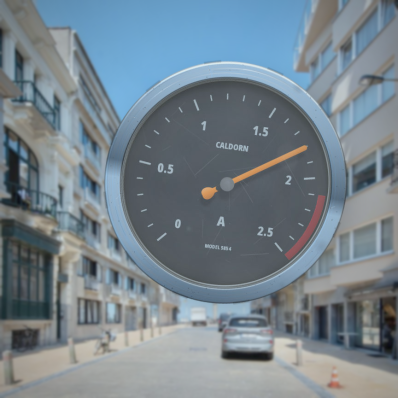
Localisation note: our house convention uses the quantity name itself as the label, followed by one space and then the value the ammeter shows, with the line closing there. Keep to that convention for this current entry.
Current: 1.8 A
